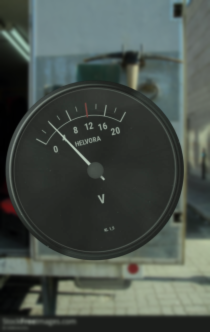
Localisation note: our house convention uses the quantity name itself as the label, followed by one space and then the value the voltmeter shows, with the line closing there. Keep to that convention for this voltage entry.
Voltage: 4 V
